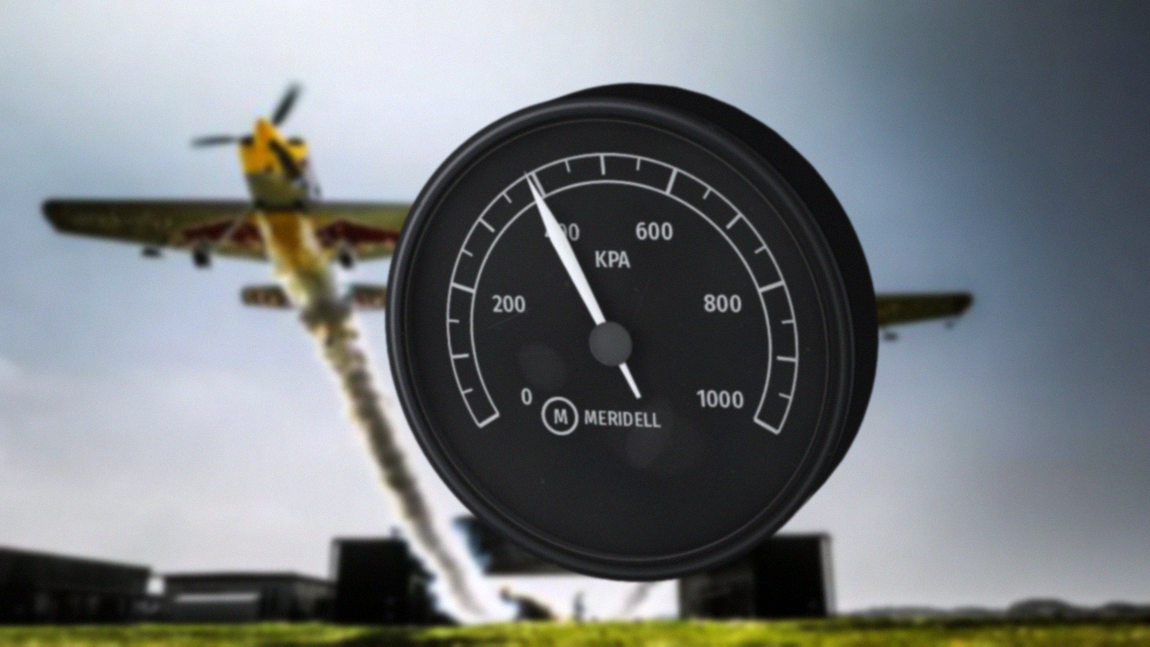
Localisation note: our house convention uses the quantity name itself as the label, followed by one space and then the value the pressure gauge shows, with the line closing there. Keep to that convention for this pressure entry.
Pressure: 400 kPa
